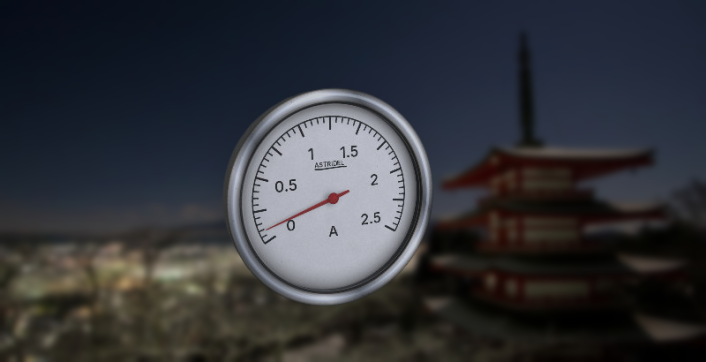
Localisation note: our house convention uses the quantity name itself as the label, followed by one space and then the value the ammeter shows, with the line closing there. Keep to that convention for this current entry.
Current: 0.1 A
